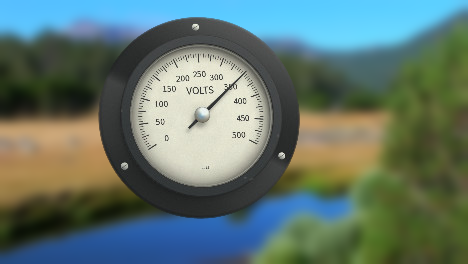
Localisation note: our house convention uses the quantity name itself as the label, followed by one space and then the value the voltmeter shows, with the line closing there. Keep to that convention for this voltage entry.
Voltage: 350 V
